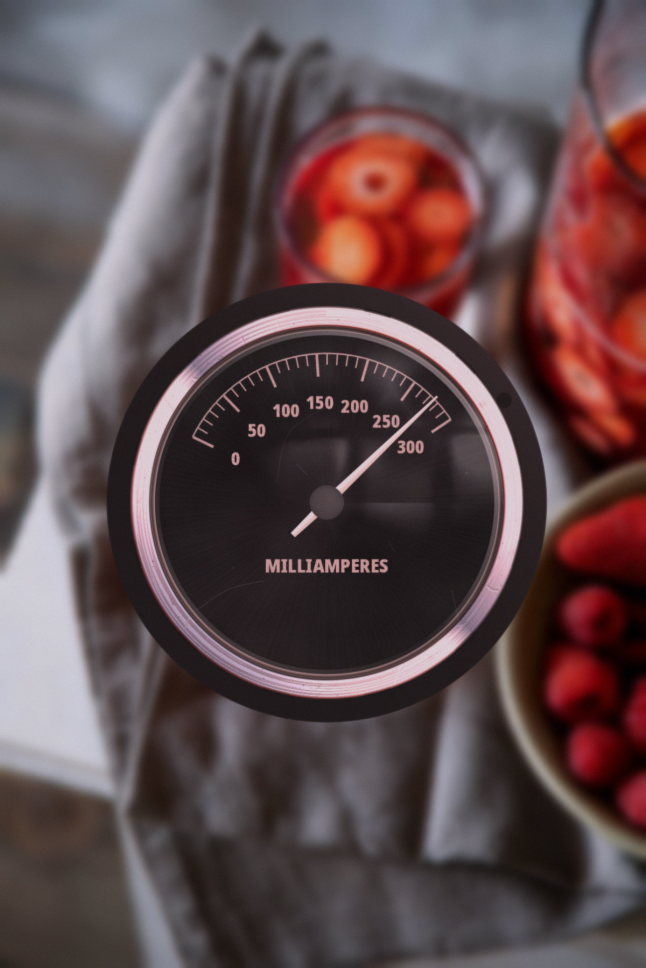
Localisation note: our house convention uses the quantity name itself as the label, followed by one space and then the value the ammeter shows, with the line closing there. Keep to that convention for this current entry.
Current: 275 mA
